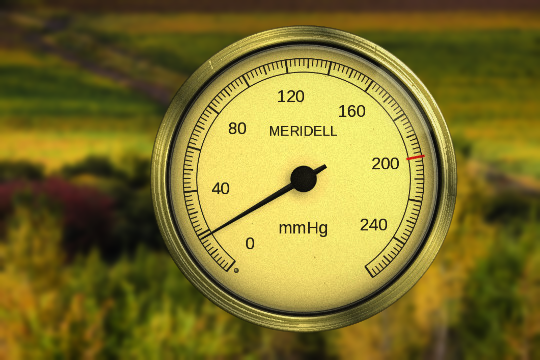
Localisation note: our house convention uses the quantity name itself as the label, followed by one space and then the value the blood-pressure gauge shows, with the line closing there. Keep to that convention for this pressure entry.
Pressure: 18 mmHg
